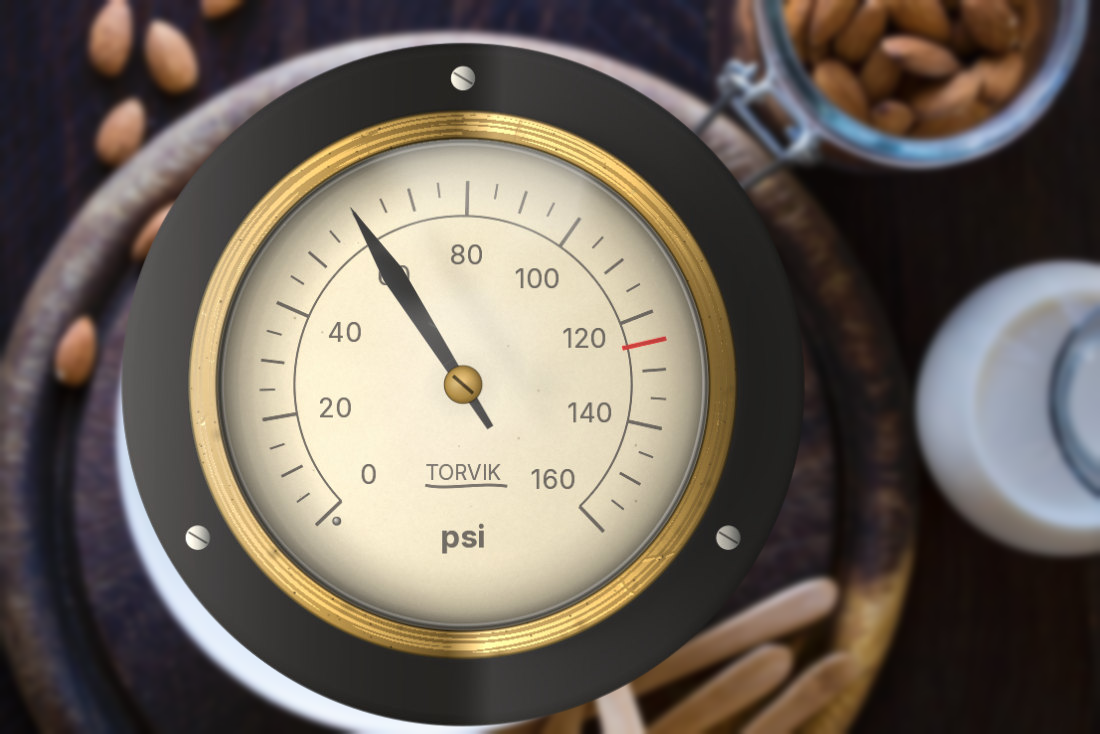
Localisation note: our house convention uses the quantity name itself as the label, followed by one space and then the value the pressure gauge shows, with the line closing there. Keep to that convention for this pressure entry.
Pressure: 60 psi
